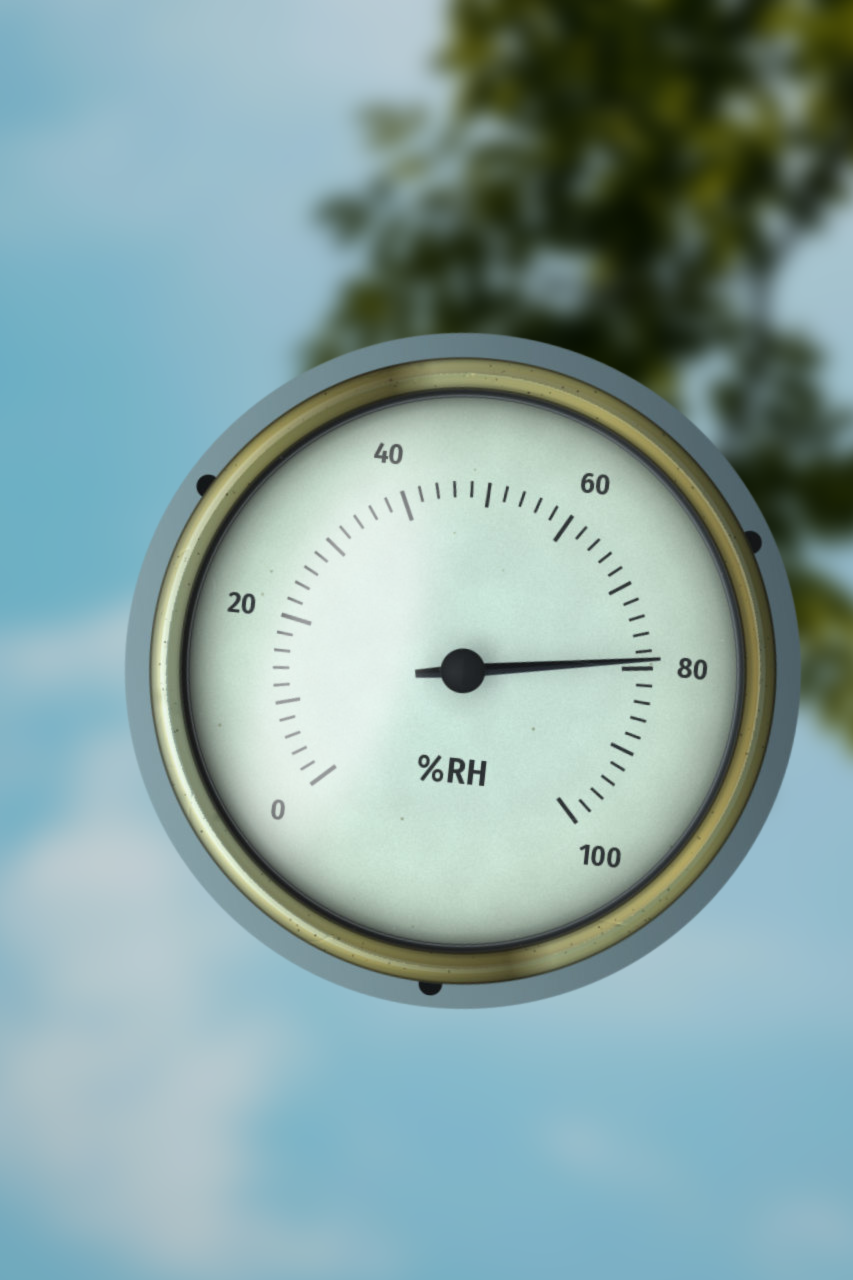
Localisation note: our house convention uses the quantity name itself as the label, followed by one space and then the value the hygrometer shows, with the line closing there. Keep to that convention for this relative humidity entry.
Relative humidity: 79 %
